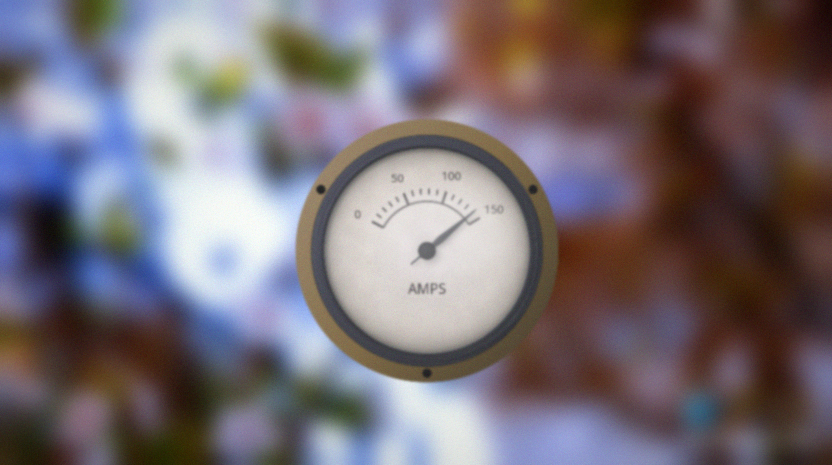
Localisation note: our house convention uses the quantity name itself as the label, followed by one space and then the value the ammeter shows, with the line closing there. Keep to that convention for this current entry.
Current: 140 A
